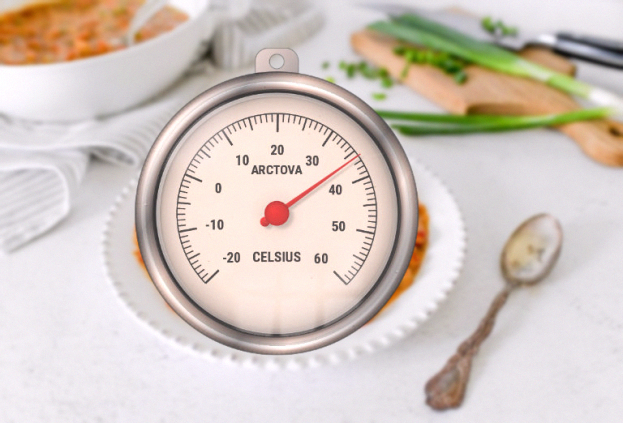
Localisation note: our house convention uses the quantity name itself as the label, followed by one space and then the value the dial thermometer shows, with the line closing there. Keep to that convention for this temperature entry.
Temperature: 36 °C
